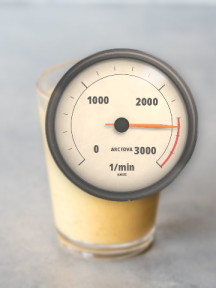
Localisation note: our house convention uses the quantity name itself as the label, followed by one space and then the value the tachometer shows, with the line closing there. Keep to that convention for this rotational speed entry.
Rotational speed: 2500 rpm
